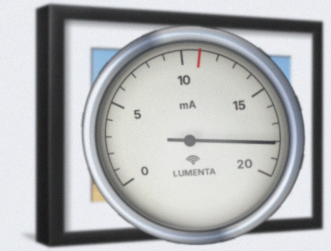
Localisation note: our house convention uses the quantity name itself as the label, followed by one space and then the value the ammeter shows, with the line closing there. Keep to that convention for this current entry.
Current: 18 mA
